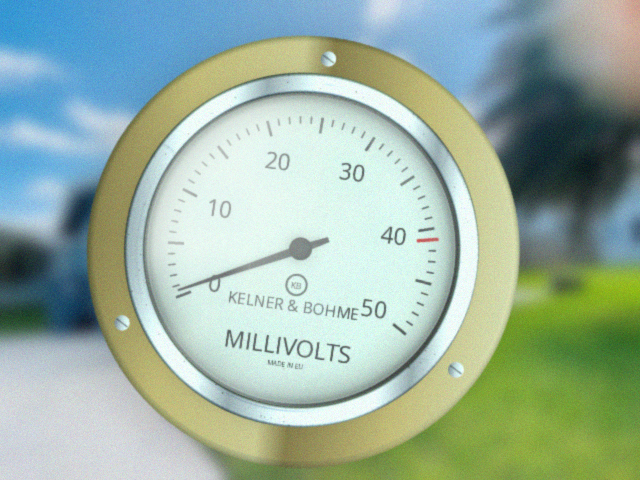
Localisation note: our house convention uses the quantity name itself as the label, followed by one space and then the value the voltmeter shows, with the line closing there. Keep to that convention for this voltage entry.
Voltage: 0.5 mV
